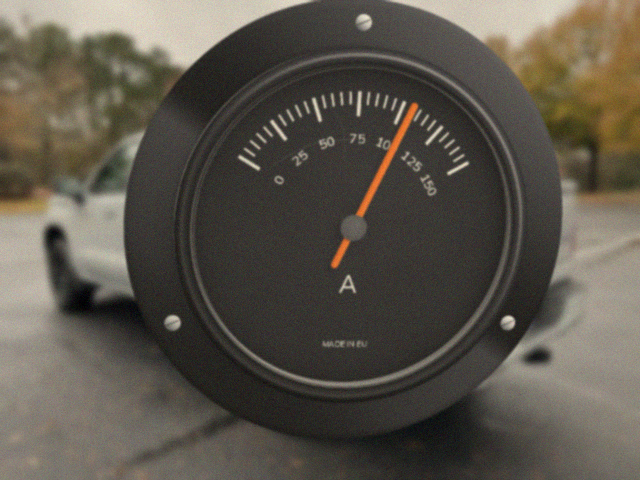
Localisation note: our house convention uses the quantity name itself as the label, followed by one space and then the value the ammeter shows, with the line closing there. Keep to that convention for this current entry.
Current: 105 A
